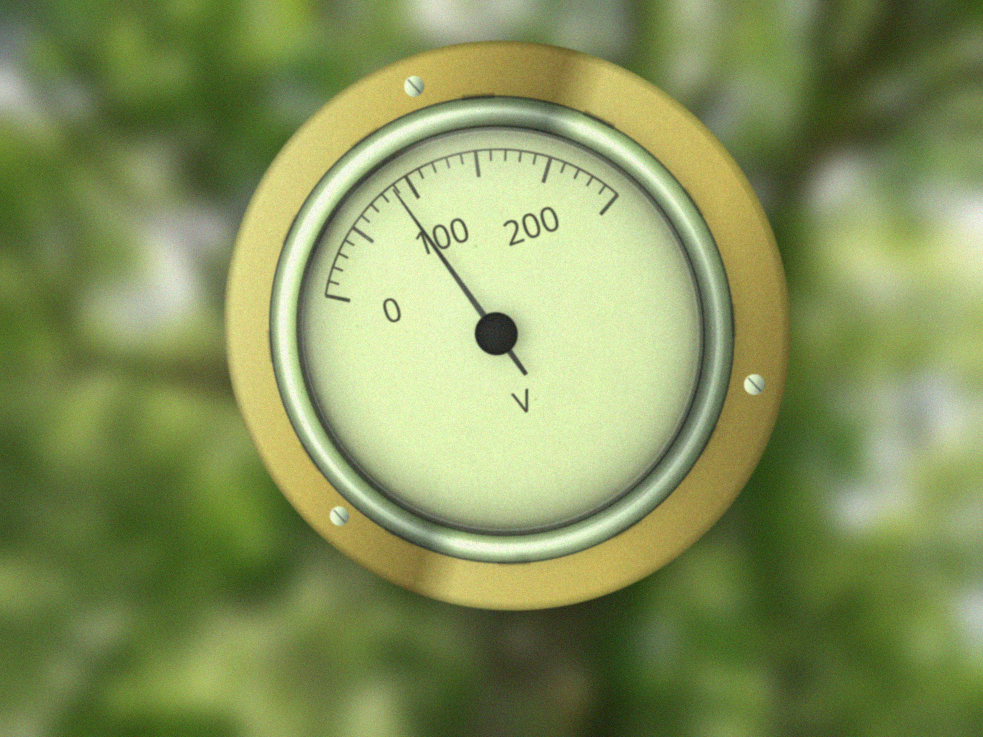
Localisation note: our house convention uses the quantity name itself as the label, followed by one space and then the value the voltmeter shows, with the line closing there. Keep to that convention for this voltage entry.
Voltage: 90 V
